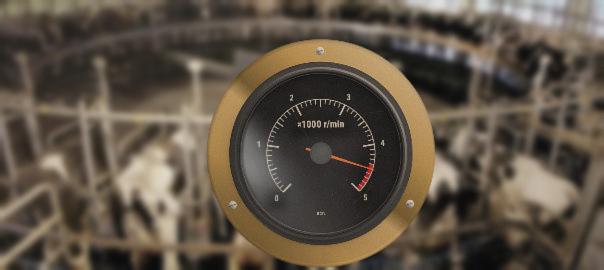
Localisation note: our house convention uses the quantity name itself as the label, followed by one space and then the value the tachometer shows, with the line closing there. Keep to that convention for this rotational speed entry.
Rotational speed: 4500 rpm
